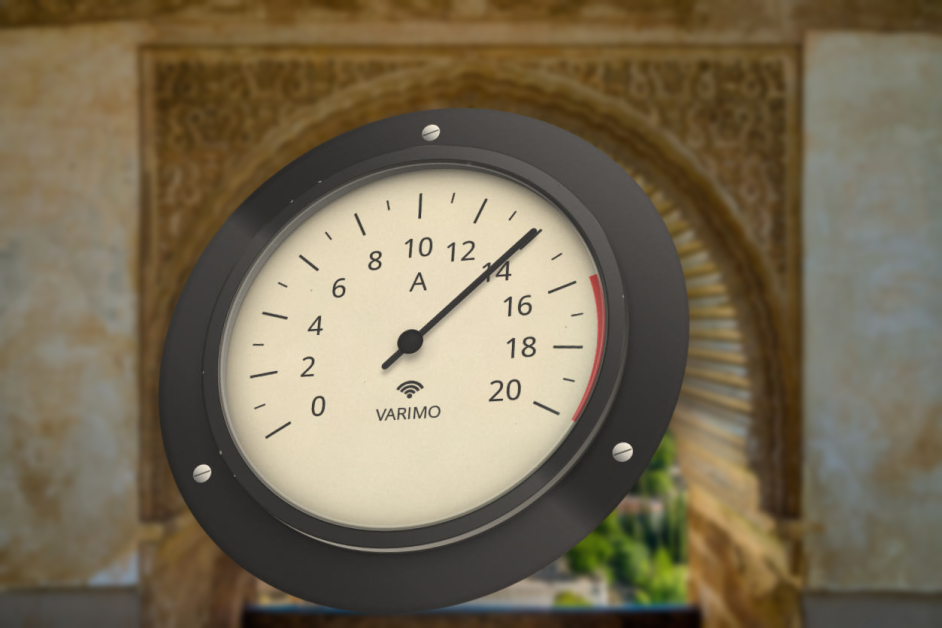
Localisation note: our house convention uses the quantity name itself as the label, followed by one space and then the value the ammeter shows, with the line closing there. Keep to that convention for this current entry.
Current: 14 A
